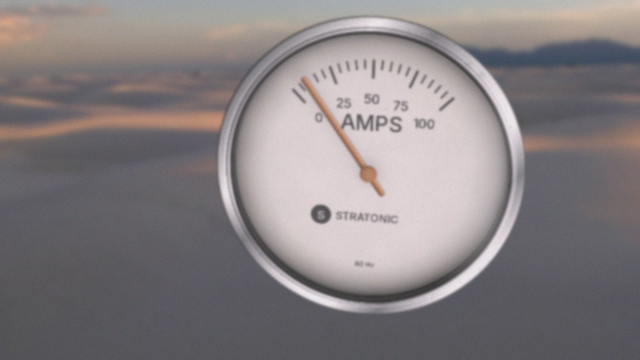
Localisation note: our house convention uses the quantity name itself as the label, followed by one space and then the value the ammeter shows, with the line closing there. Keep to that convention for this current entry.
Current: 10 A
